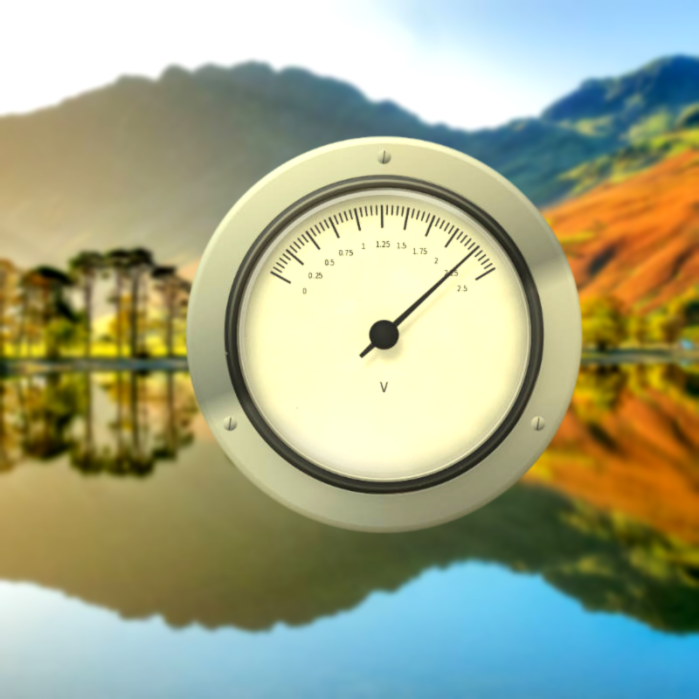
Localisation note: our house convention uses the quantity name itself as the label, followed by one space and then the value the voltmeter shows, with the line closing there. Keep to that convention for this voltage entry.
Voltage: 2.25 V
